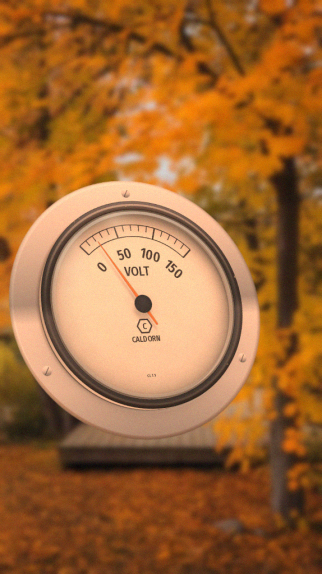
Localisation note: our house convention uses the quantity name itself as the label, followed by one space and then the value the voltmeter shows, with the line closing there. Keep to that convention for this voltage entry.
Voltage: 20 V
